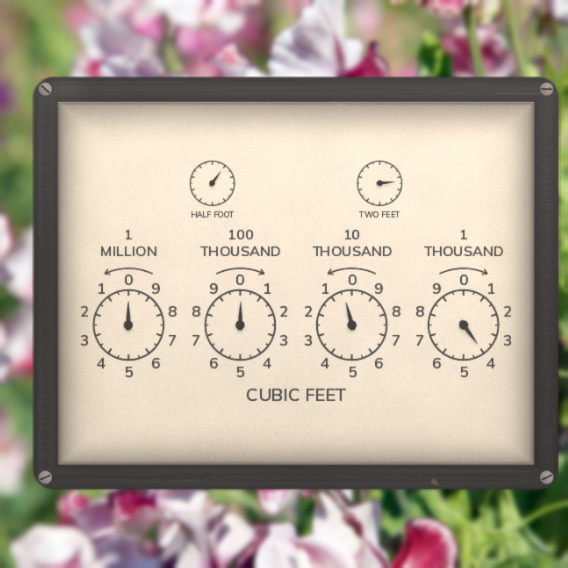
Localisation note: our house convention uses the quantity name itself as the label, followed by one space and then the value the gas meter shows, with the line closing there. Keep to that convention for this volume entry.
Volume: 400 ft³
